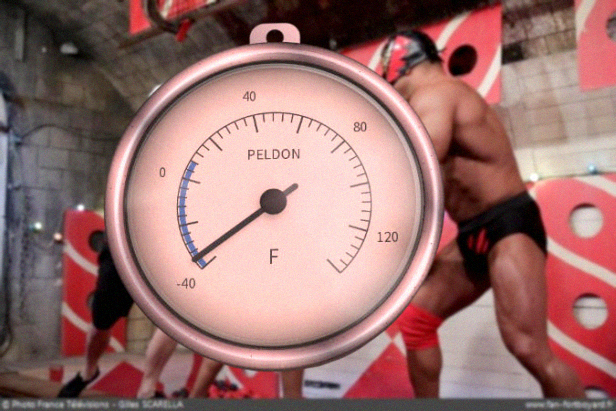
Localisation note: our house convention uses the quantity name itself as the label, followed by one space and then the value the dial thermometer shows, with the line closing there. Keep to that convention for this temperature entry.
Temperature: -36 °F
